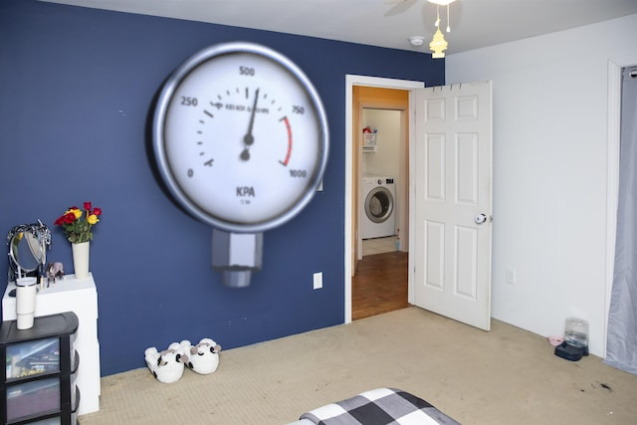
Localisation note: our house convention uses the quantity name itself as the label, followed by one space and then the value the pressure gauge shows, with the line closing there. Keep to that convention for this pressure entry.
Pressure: 550 kPa
